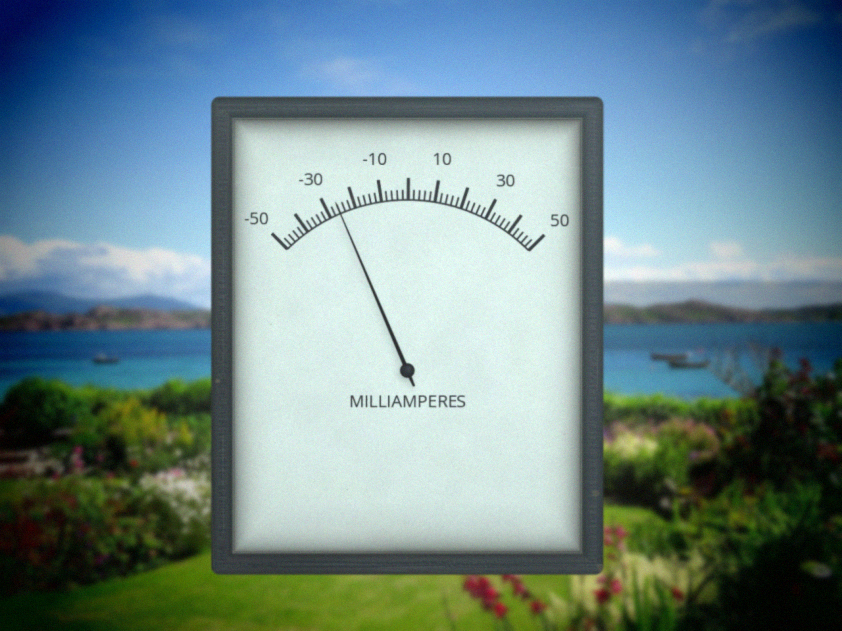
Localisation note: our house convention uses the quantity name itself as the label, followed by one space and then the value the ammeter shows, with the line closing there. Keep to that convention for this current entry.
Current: -26 mA
